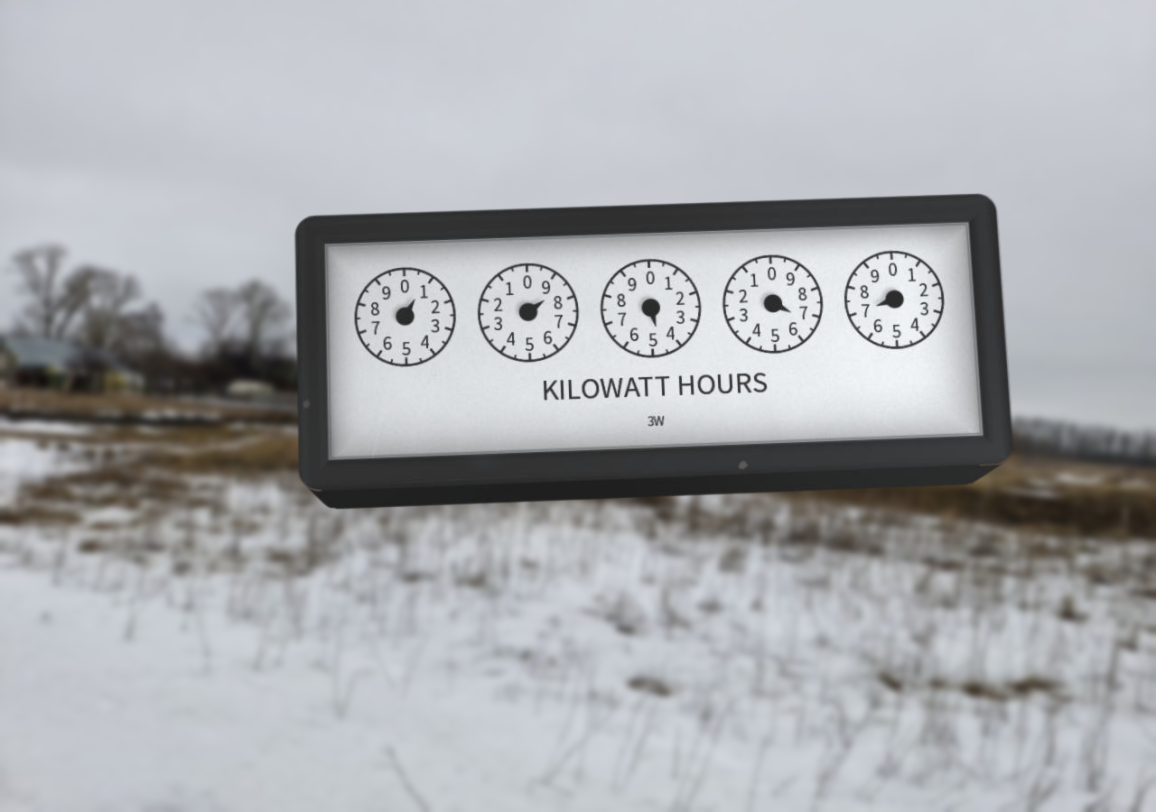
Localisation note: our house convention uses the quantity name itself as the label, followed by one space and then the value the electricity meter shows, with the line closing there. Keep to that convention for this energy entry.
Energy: 8467 kWh
